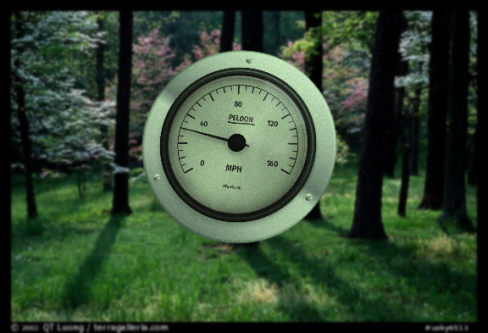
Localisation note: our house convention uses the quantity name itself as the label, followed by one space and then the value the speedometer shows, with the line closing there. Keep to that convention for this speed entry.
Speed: 30 mph
